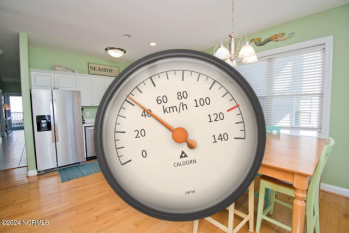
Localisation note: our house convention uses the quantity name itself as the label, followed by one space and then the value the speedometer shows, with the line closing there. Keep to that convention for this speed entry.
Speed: 42.5 km/h
